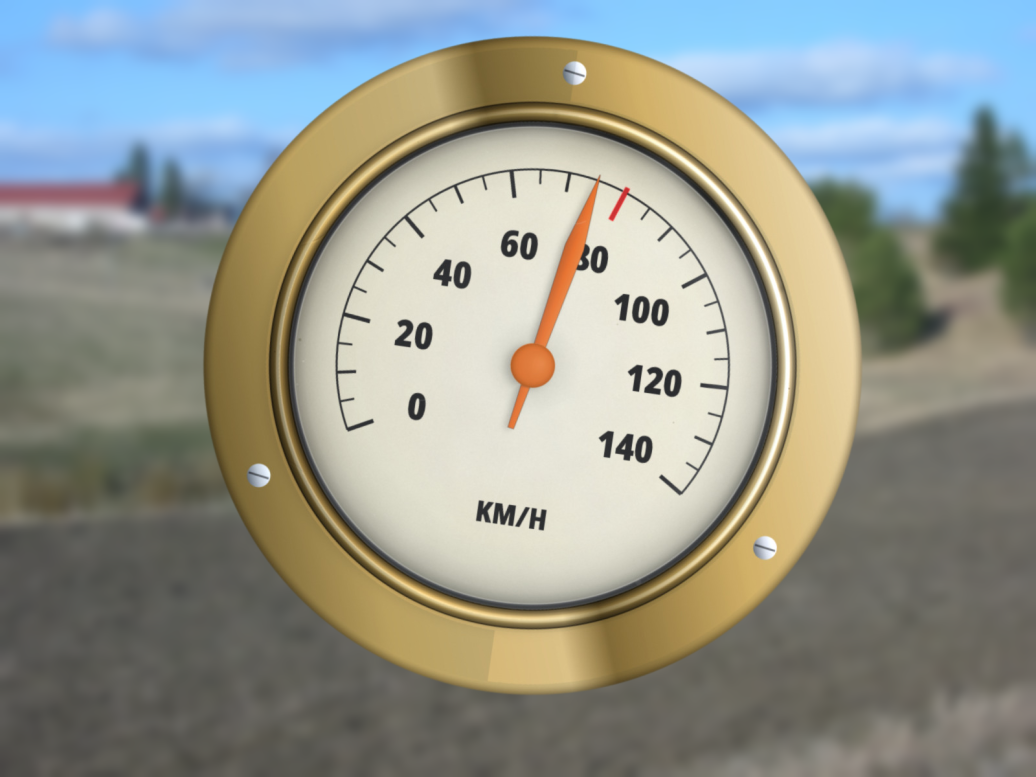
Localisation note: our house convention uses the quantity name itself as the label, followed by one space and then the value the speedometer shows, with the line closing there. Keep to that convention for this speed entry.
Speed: 75 km/h
